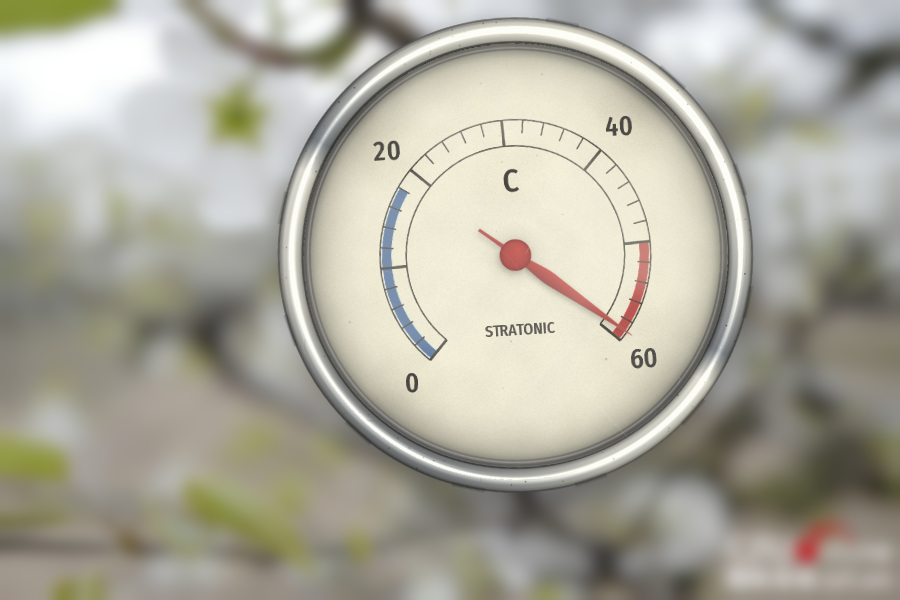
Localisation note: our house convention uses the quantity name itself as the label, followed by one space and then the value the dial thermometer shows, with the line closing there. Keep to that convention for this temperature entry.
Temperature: 59 °C
